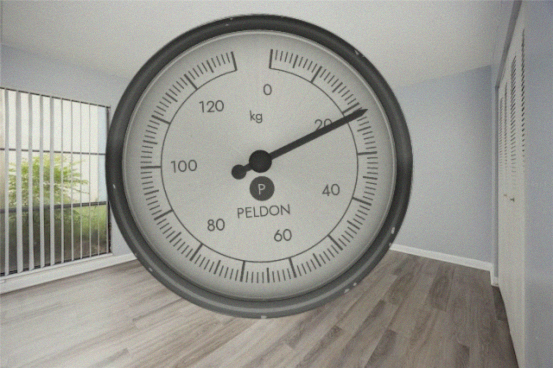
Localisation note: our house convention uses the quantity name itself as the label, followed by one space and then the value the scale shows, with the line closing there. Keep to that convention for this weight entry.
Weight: 22 kg
